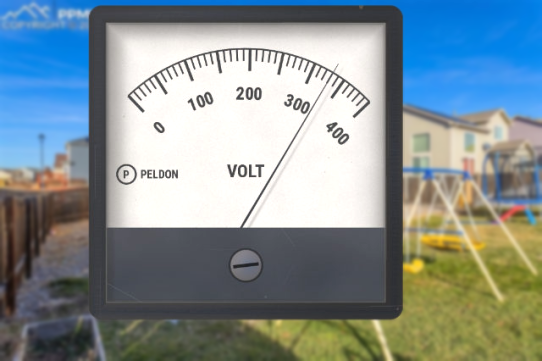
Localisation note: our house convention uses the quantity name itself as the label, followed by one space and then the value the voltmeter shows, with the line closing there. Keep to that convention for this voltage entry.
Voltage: 330 V
